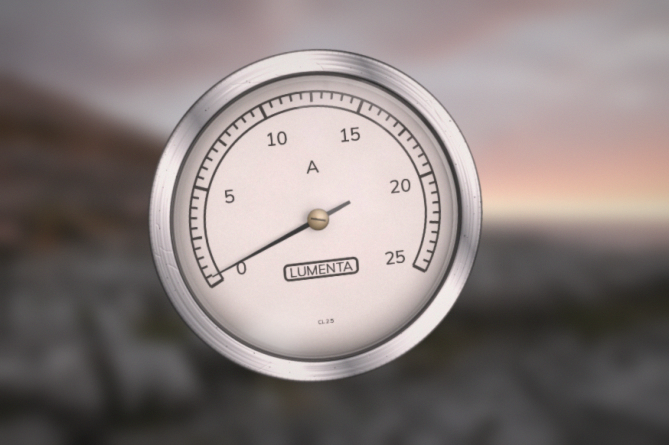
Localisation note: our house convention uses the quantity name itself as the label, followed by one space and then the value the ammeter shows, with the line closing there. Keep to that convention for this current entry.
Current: 0.5 A
